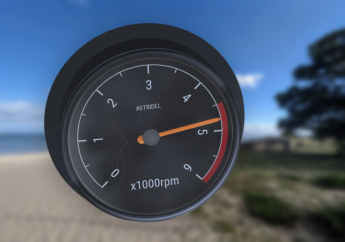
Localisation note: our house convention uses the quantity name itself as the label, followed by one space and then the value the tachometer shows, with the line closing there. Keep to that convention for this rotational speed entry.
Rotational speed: 4750 rpm
